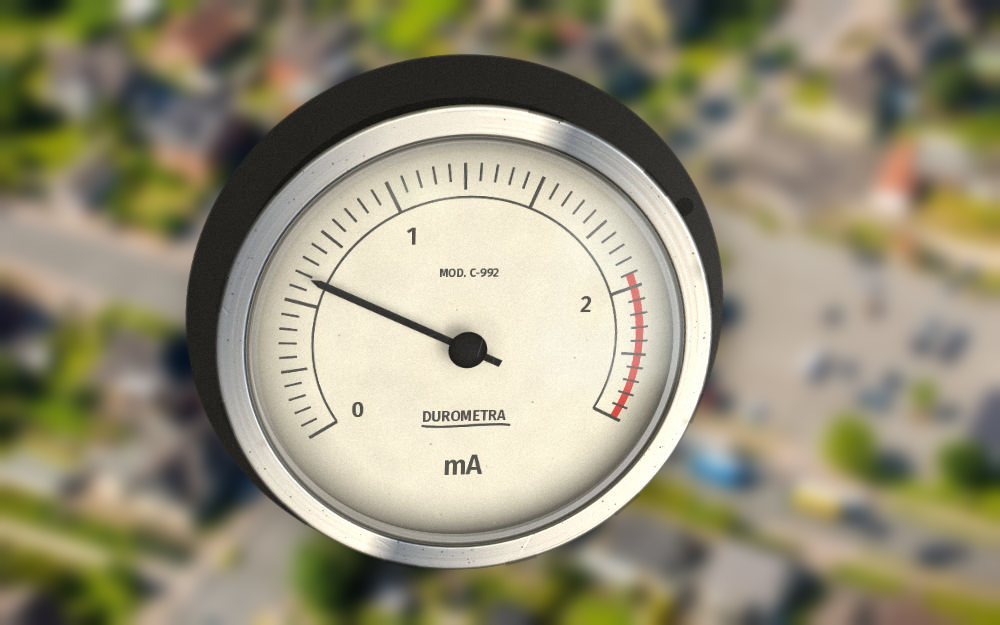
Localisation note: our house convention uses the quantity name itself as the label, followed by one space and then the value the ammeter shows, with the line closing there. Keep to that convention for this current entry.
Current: 0.6 mA
